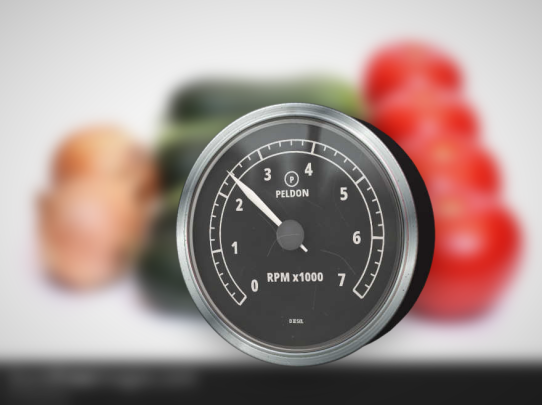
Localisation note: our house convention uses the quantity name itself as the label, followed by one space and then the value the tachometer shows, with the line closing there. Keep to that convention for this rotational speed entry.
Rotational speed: 2400 rpm
